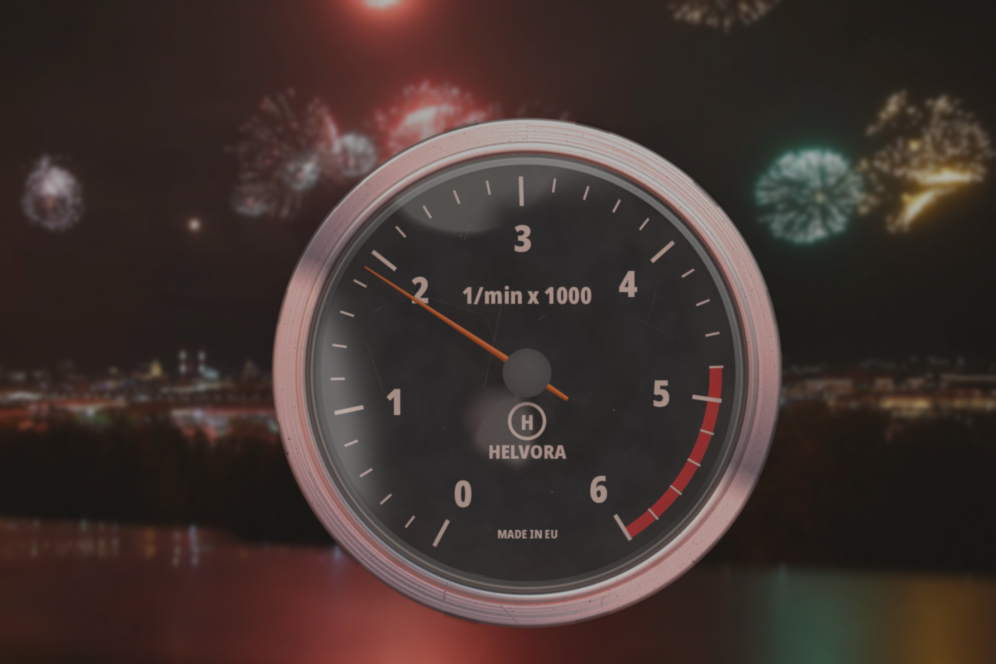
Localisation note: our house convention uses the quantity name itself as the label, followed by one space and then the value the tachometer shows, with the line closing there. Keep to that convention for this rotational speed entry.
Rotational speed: 1900 rpm
